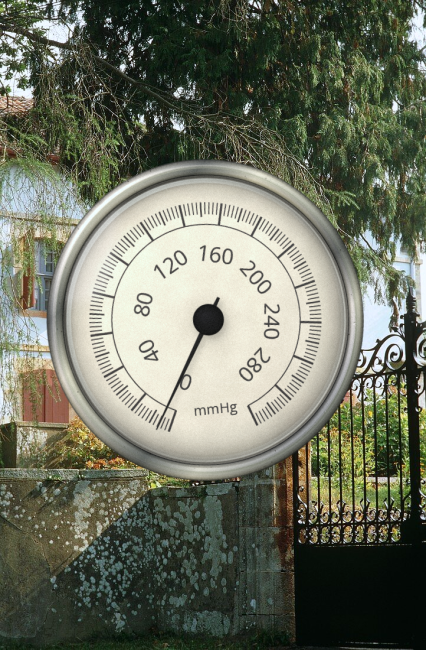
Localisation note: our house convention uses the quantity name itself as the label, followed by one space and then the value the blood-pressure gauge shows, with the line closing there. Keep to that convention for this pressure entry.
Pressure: 6 mmHg
